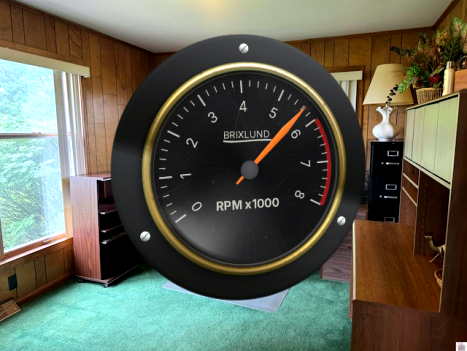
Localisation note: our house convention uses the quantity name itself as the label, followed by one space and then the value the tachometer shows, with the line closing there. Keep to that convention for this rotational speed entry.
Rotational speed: 5600 rpm
